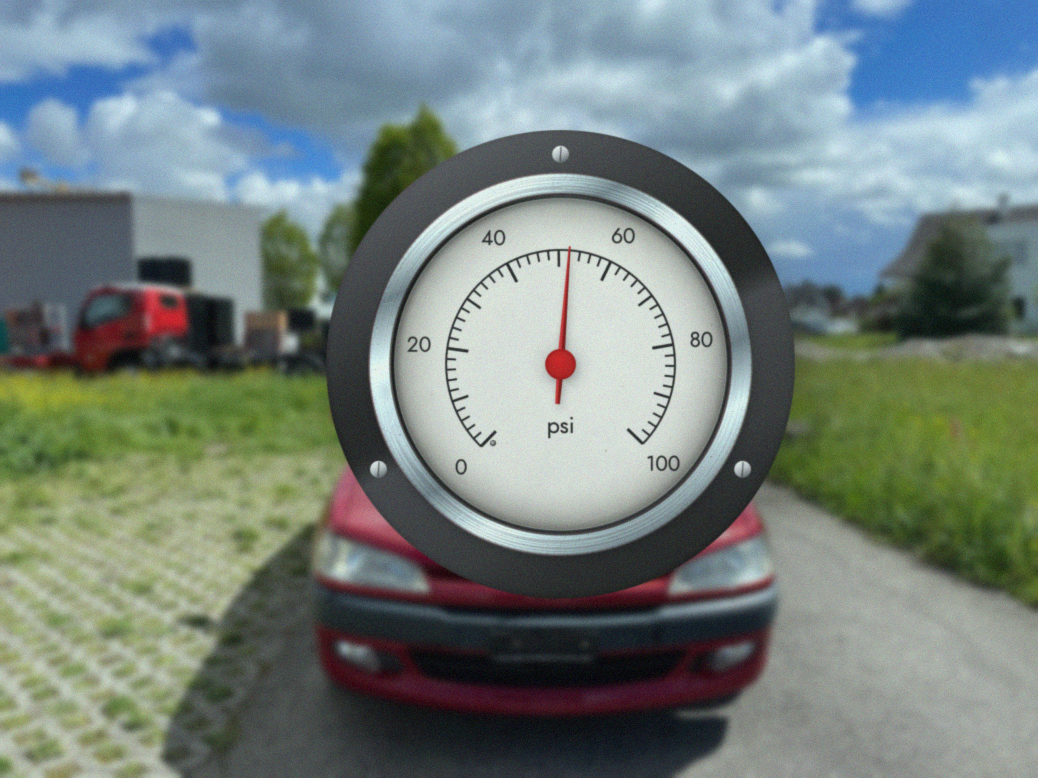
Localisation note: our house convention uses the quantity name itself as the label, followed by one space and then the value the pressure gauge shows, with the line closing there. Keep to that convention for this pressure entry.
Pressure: 52 psi
